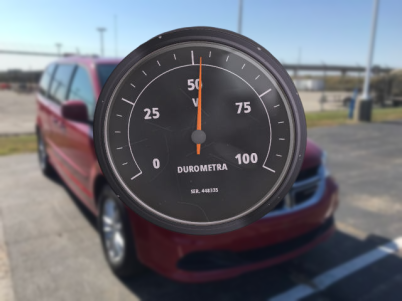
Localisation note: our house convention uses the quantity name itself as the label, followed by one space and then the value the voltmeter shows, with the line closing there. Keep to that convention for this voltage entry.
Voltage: 52.5 V
